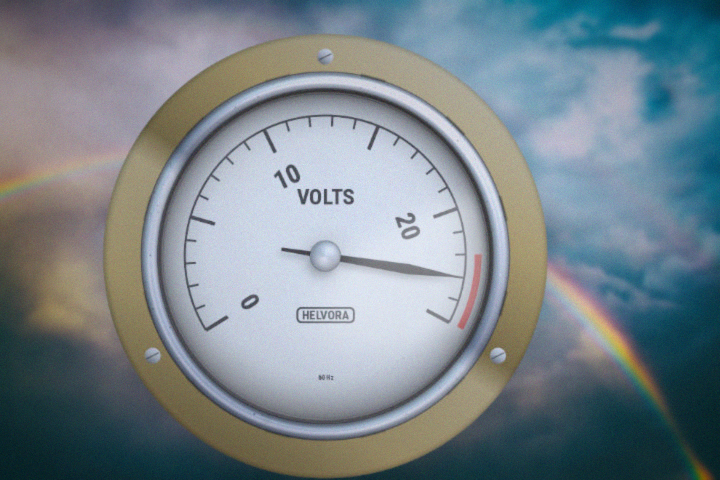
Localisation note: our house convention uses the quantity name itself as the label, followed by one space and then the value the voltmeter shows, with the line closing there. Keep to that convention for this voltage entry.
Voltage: 23 V
